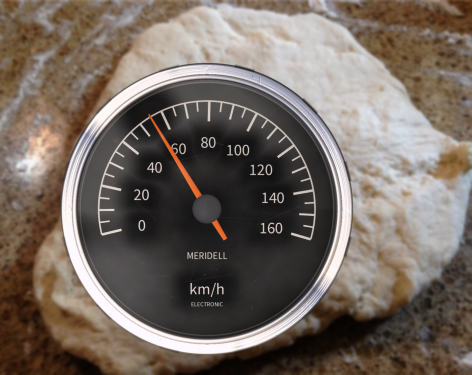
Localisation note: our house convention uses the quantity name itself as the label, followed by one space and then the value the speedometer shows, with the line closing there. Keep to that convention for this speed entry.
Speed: 55 km/h
